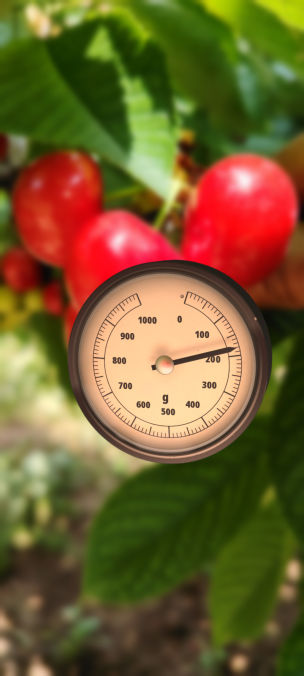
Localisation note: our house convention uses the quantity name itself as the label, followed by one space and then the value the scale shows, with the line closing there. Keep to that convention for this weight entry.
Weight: 180 g
